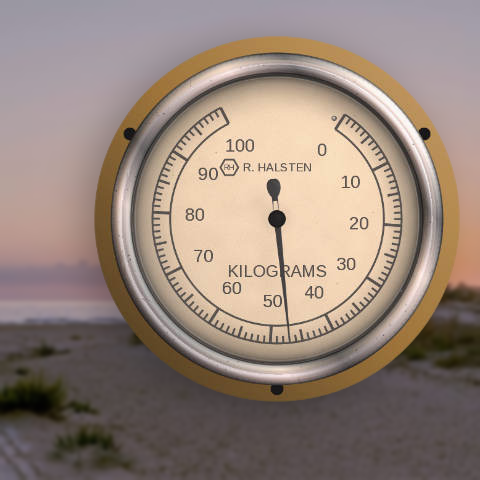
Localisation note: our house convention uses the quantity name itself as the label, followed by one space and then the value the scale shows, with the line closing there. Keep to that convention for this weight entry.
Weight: 47 kg
